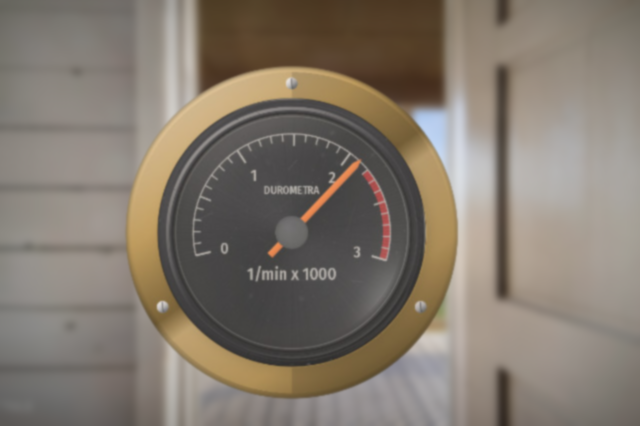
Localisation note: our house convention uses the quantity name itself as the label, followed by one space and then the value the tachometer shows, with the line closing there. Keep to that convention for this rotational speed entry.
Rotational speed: 2100 rpm
